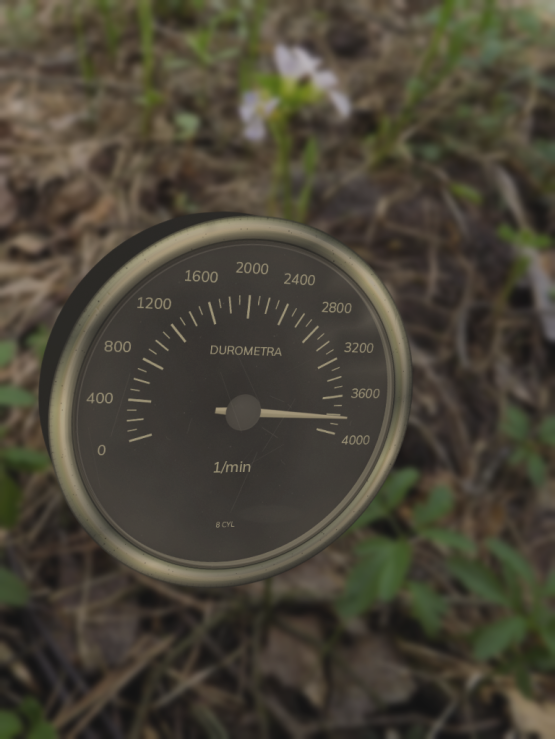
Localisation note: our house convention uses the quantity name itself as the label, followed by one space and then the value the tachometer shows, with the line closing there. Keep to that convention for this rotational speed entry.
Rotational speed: 3800 rpm
